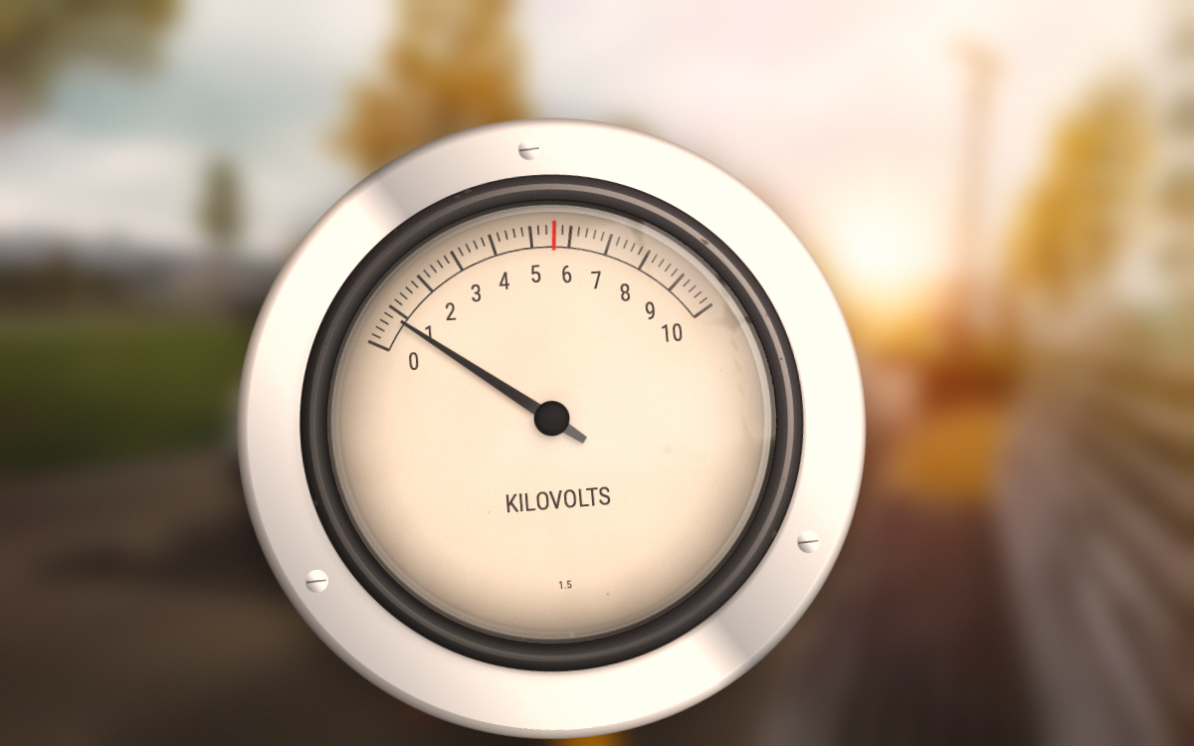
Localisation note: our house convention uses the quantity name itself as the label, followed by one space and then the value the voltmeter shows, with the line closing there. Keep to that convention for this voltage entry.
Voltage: 0.8 kV
